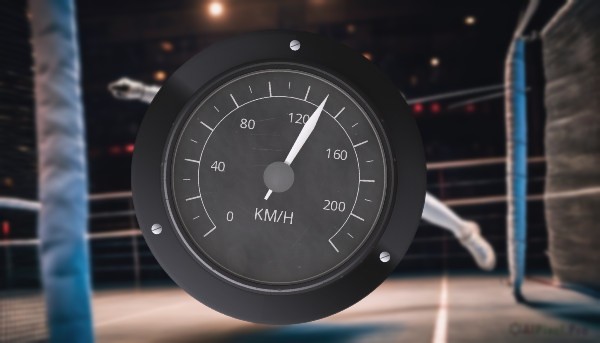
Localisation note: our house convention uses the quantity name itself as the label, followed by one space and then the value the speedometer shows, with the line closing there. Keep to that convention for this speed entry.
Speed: 130 km/h
